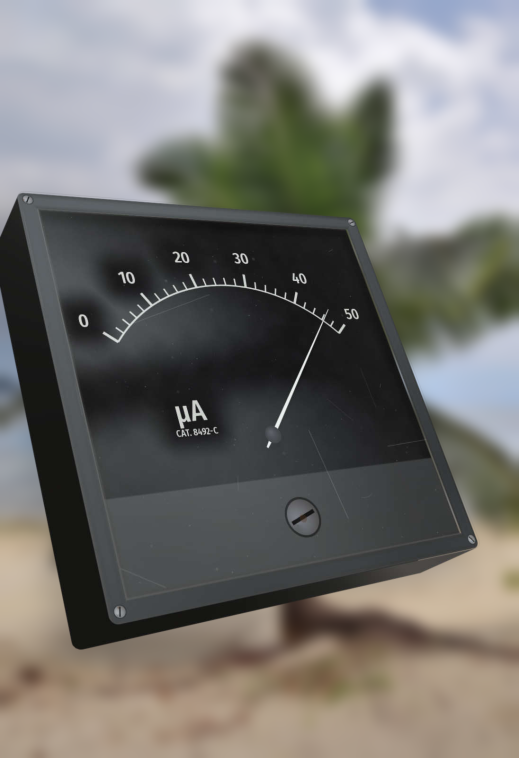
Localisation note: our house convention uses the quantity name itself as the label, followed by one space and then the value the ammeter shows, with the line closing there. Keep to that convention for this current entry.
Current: 46 µA
